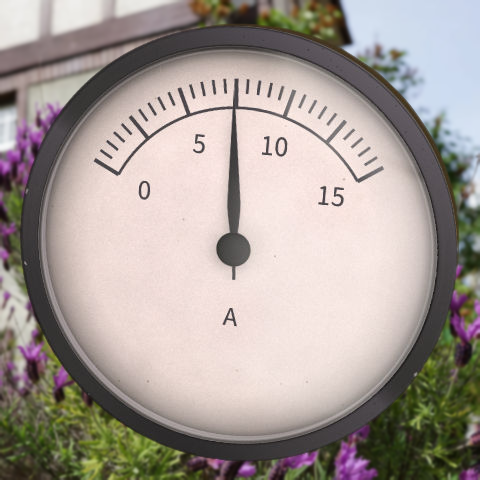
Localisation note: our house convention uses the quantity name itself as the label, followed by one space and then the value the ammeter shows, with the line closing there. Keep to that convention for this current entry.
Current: 7.5 A
